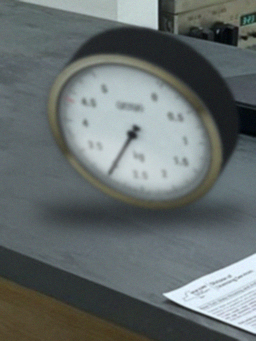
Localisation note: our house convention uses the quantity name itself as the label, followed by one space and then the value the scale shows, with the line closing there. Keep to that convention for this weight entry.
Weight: 3 kg
